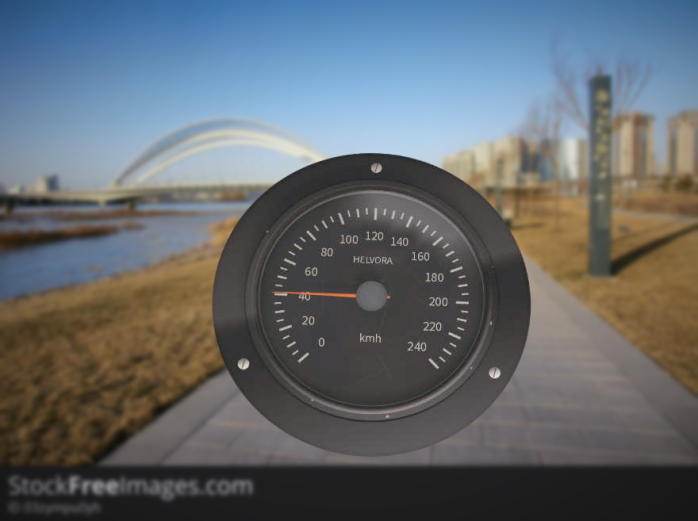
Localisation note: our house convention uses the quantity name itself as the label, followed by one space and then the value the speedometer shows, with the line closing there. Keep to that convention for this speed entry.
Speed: 40 km/h
